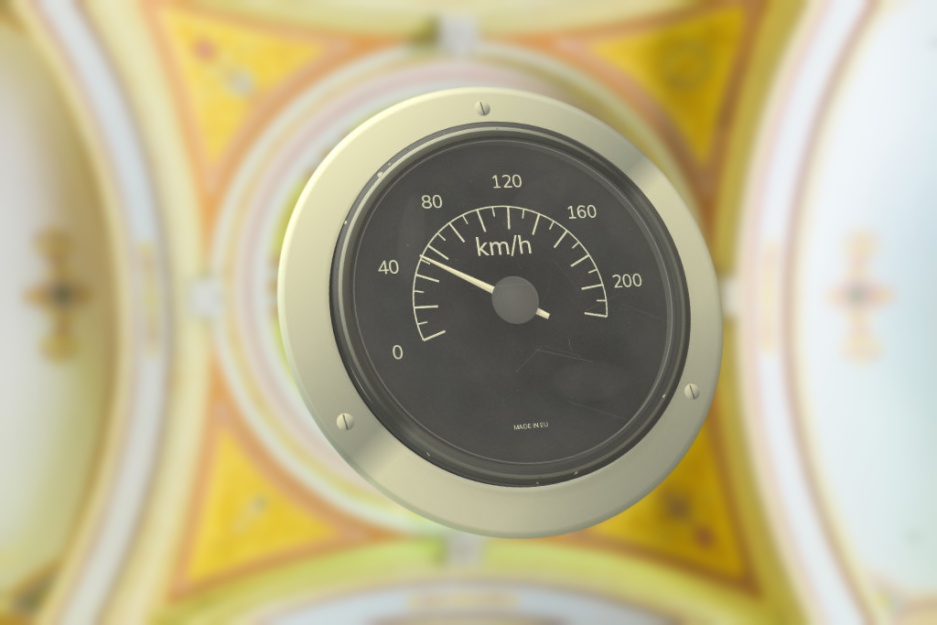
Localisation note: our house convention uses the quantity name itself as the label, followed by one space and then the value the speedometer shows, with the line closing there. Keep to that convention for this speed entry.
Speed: 50 km/h
